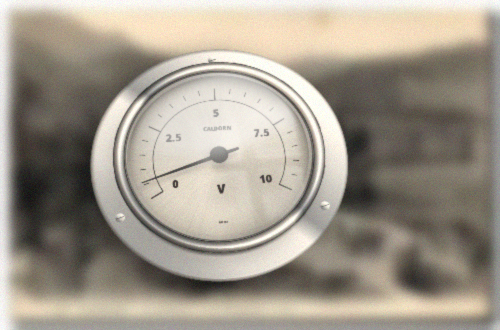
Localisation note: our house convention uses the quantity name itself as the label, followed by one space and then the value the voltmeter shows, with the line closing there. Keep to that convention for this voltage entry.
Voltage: 0.5 V
